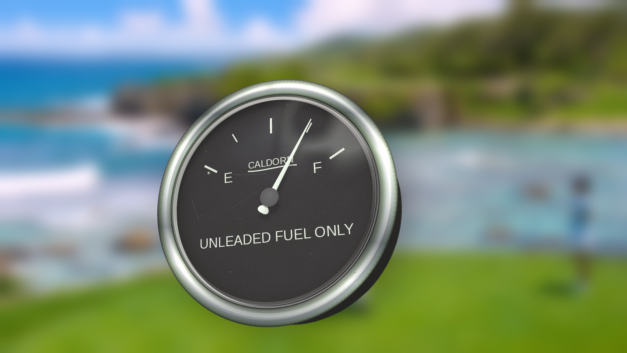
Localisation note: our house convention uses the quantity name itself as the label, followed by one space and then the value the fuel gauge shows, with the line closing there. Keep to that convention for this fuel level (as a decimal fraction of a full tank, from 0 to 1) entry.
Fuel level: 0.75
